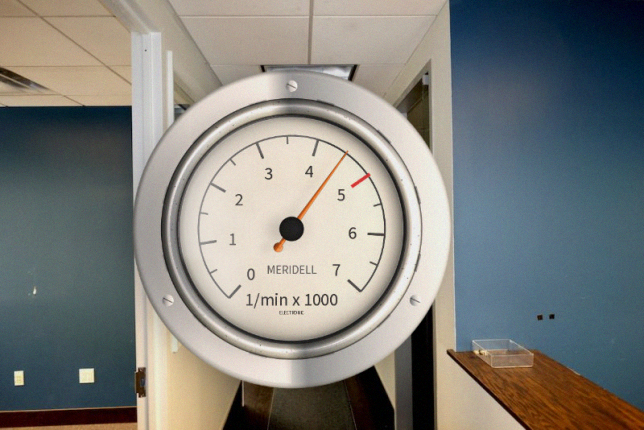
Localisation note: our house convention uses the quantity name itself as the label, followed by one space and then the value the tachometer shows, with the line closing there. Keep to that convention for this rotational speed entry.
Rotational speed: 4500 rpm
